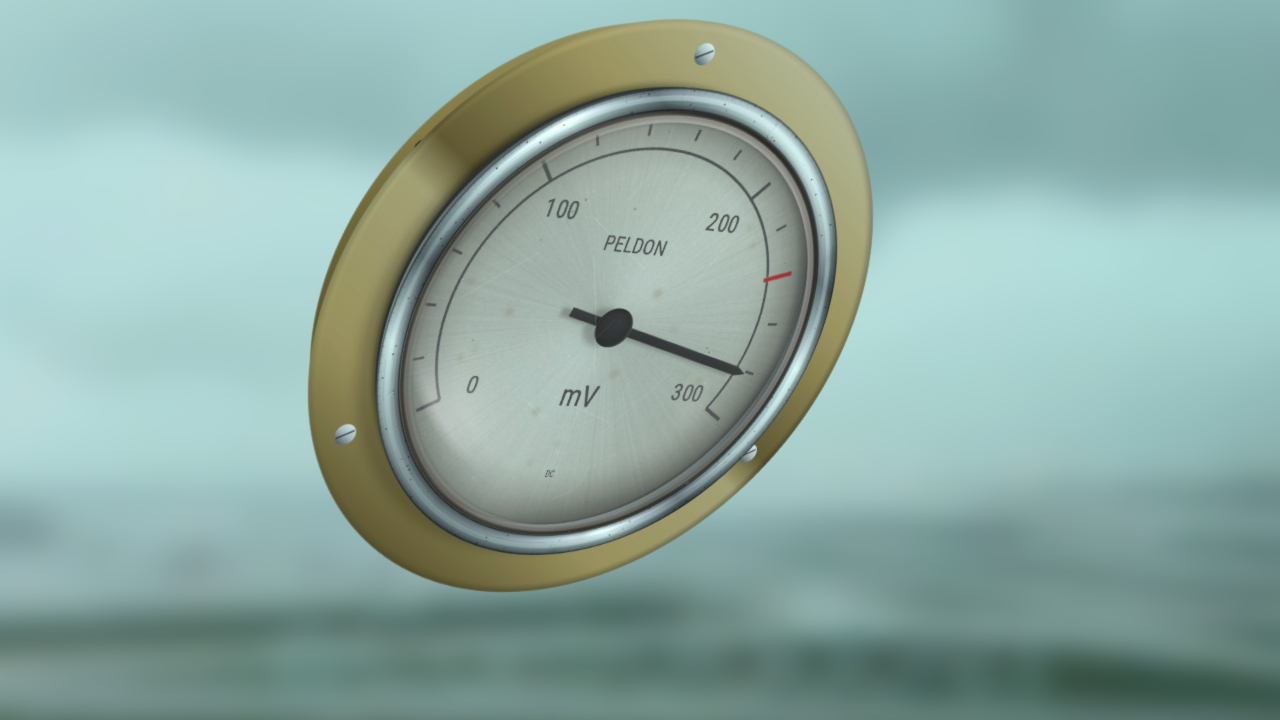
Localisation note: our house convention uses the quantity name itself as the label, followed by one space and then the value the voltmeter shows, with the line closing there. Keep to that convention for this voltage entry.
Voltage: 280 mV
